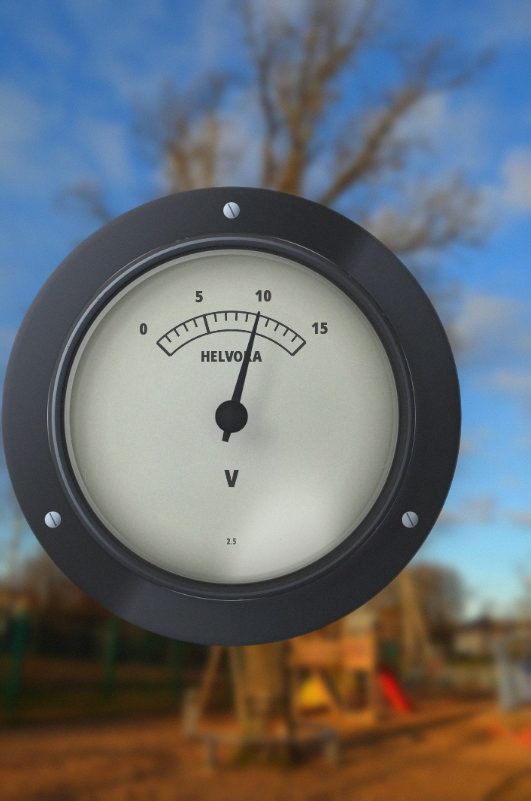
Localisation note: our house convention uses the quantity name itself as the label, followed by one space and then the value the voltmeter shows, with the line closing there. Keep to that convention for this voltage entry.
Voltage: 10 V
